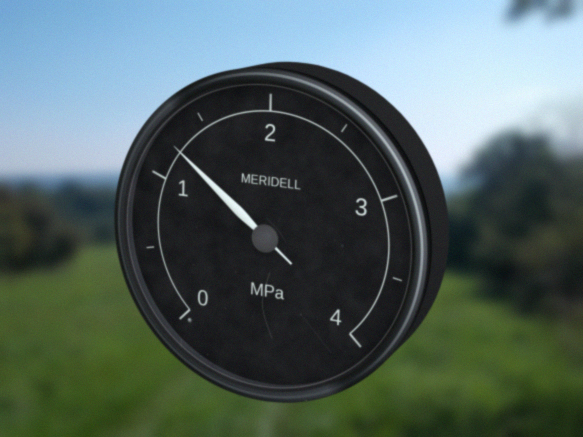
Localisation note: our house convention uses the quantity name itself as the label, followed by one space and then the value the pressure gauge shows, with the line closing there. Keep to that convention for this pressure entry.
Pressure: 1.25 MPa
